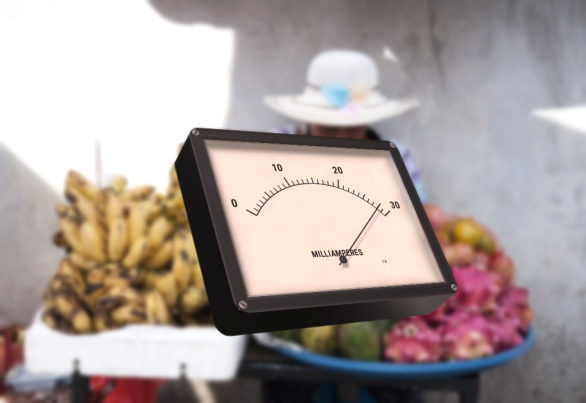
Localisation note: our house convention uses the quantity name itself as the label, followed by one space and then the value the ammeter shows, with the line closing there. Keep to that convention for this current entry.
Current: 28 mA
